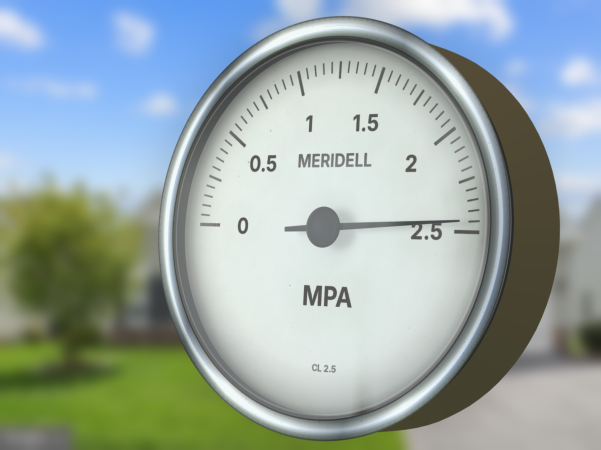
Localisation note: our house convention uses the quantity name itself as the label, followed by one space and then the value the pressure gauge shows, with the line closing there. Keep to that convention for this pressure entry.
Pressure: 2.45 MPa
